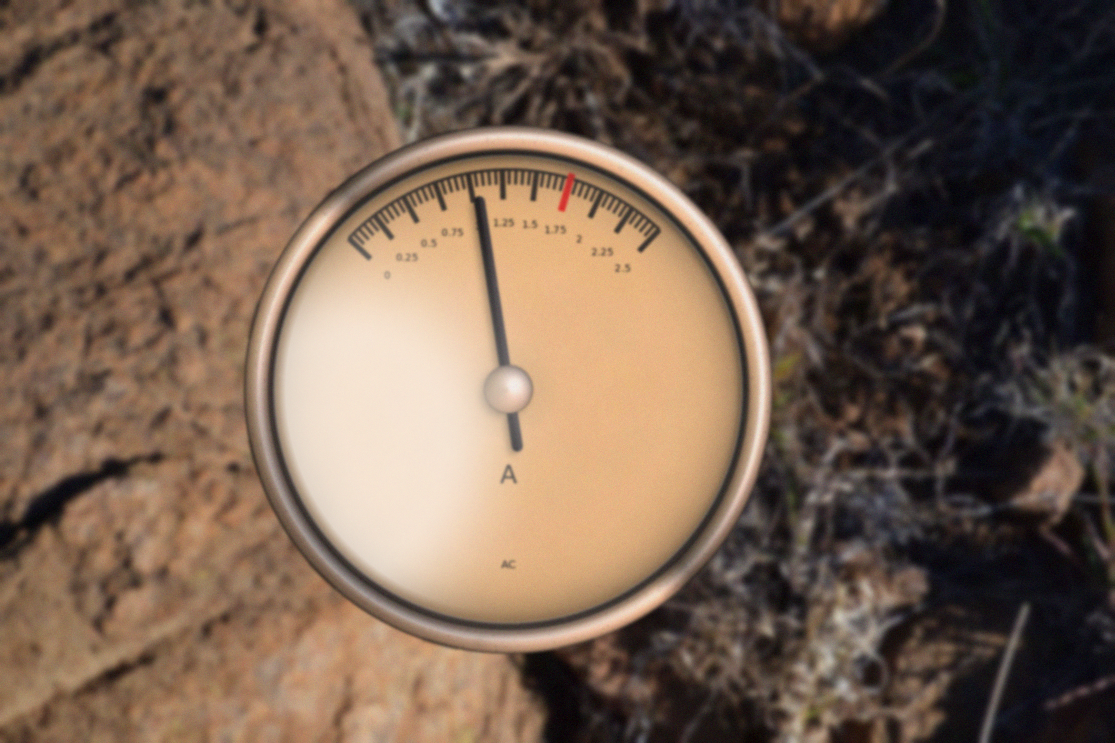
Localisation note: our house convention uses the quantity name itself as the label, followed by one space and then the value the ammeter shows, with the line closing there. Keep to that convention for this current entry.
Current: 1.05 A
